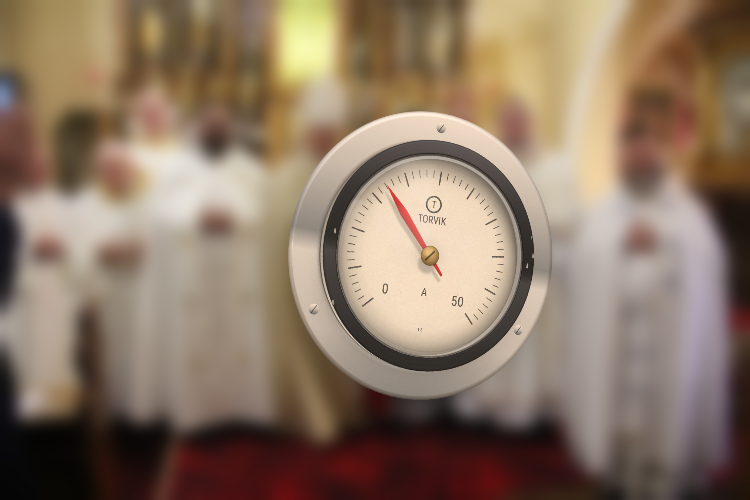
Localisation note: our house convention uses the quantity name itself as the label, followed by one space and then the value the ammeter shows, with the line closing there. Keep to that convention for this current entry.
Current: 17 A
